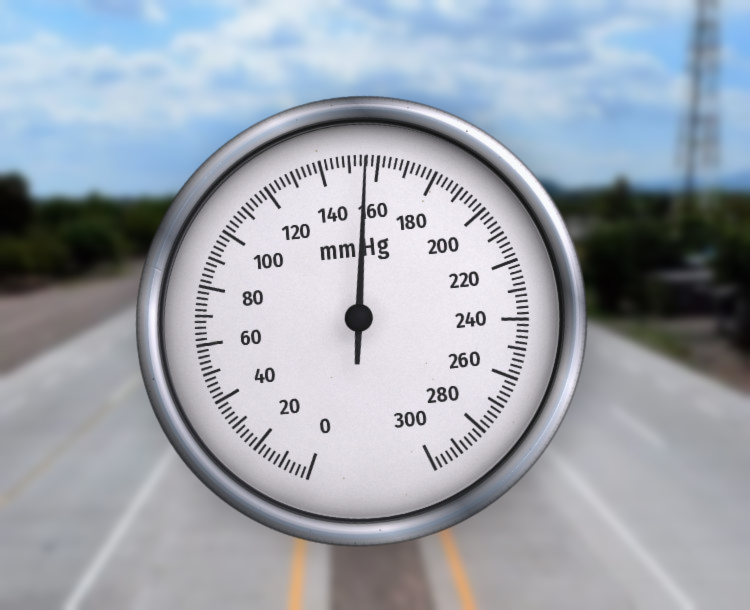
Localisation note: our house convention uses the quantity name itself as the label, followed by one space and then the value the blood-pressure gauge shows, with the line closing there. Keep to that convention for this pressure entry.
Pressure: 156 mmHg
